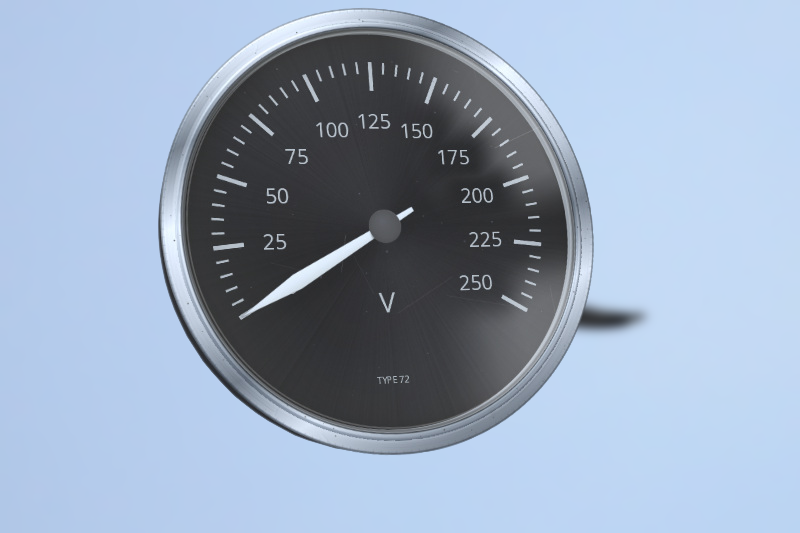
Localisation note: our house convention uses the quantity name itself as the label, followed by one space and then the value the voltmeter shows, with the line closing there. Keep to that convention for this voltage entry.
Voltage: 0 V
